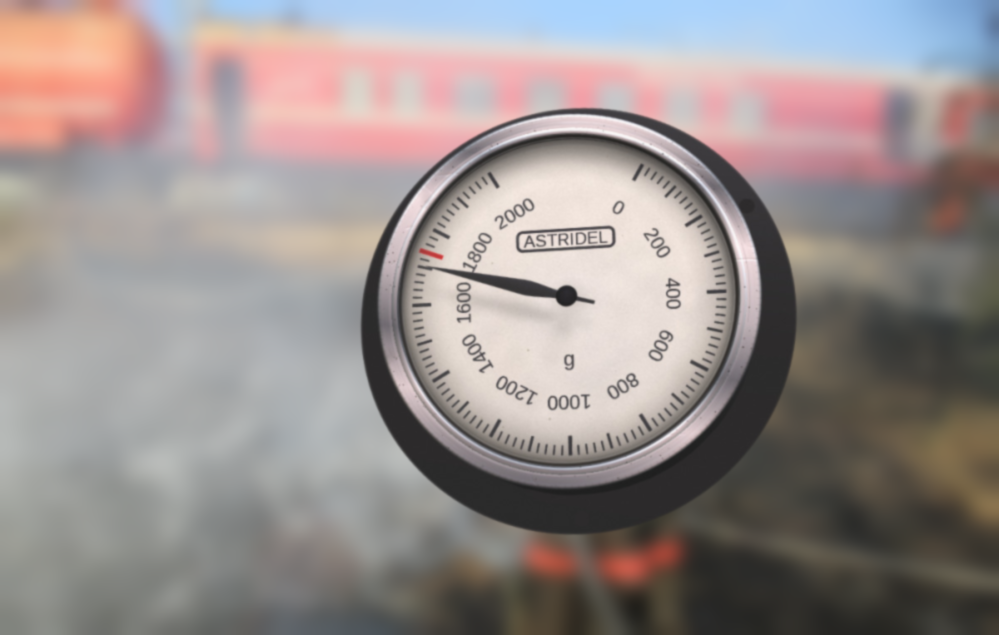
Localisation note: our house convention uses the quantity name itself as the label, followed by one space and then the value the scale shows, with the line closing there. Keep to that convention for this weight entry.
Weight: 1700 g
